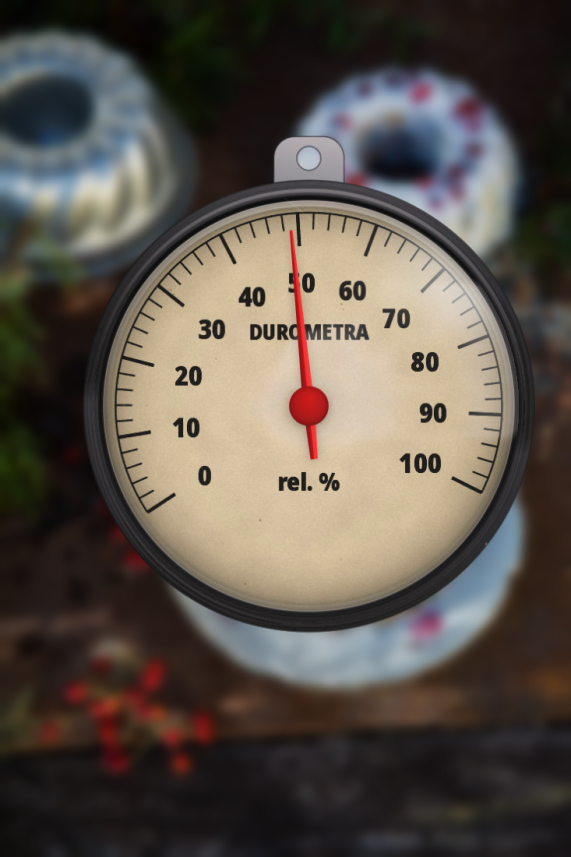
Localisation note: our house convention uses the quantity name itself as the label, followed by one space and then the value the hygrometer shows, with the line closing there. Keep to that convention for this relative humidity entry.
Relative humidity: 49 %
